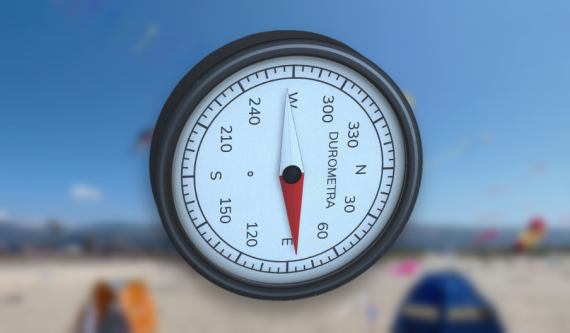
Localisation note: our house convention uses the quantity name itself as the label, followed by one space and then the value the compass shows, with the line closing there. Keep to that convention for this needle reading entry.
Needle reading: 85 °
